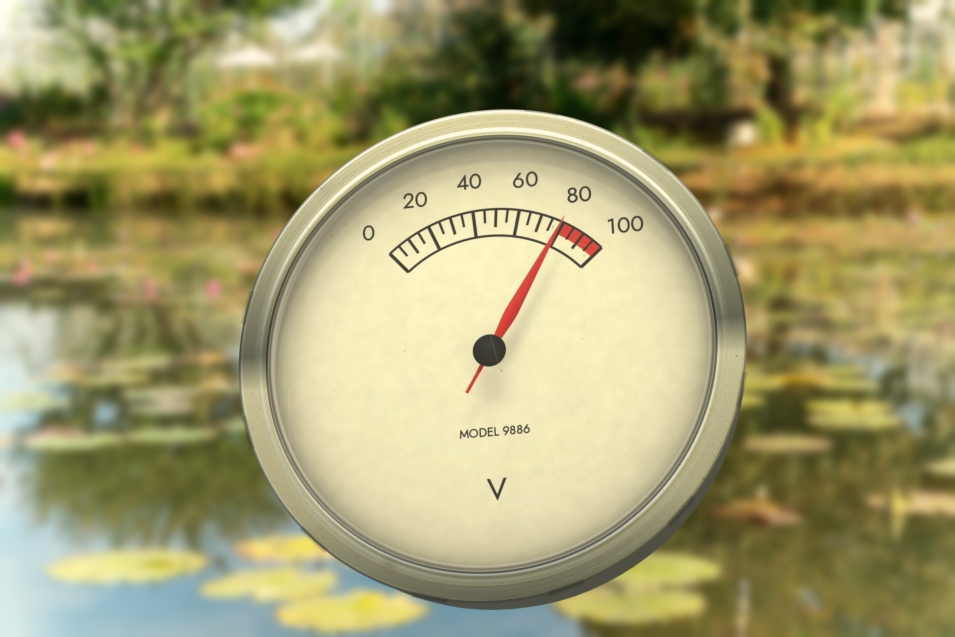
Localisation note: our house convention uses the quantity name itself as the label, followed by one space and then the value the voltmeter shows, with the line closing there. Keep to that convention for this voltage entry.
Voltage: 80 V
